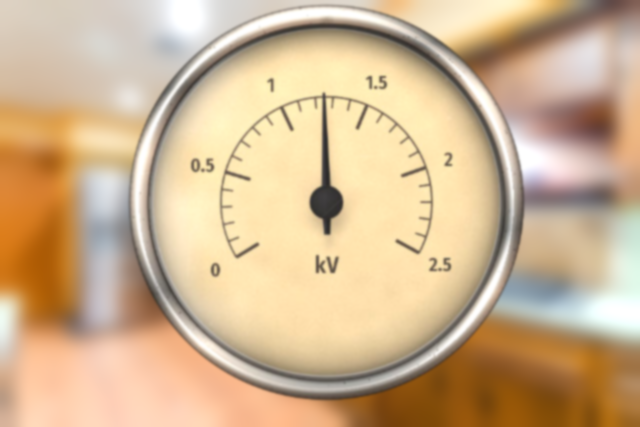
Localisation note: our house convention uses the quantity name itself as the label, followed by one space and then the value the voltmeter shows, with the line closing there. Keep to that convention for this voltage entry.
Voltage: 1.25 kV
